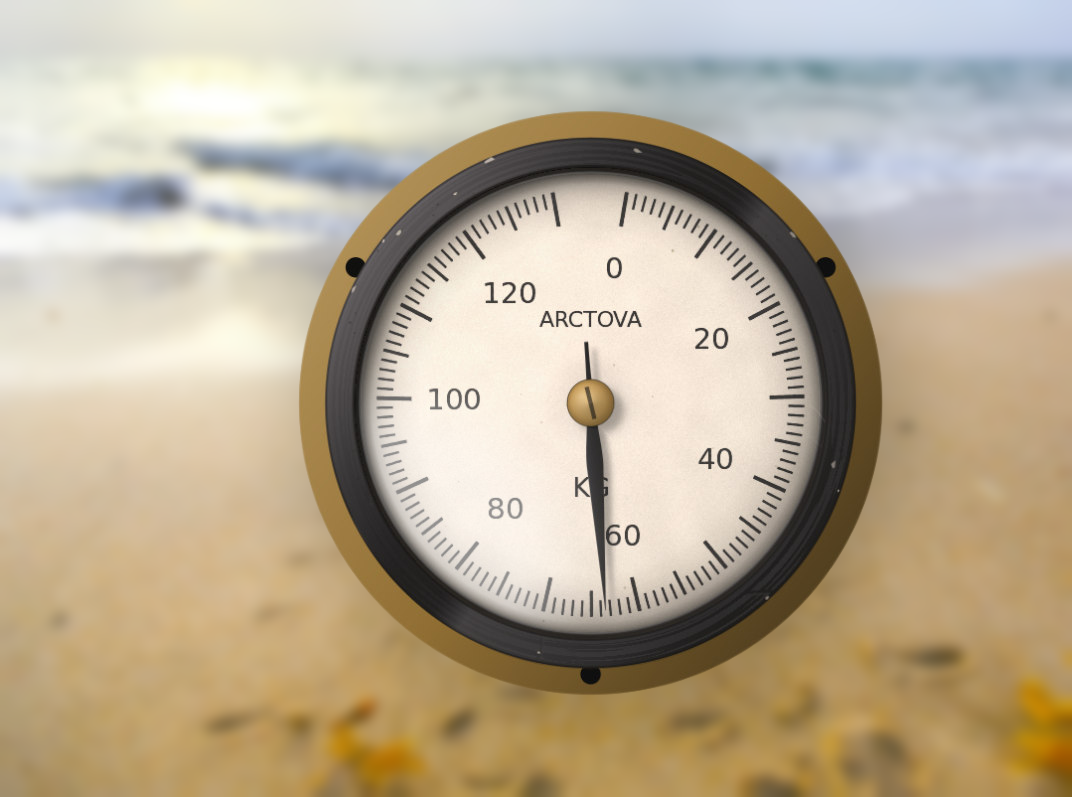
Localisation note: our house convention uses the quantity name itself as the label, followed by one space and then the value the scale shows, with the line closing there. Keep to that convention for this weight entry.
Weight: 63.5 kg
